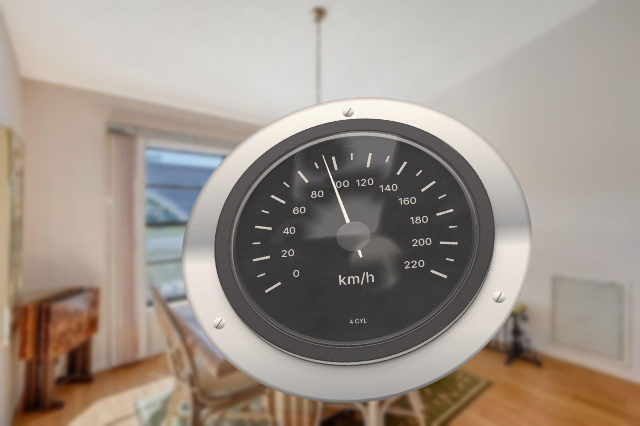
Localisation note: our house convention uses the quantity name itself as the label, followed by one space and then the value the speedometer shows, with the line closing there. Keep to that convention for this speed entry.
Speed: 95 km/h
